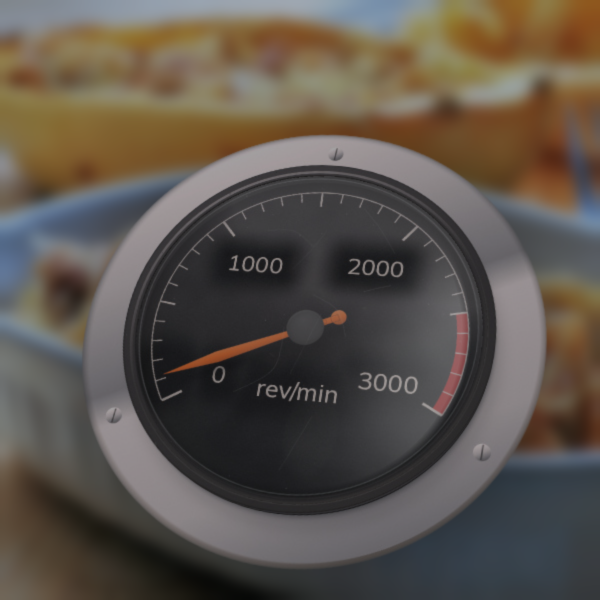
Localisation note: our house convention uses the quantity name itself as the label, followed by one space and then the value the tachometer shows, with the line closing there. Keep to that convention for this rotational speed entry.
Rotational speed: 100 rpm
